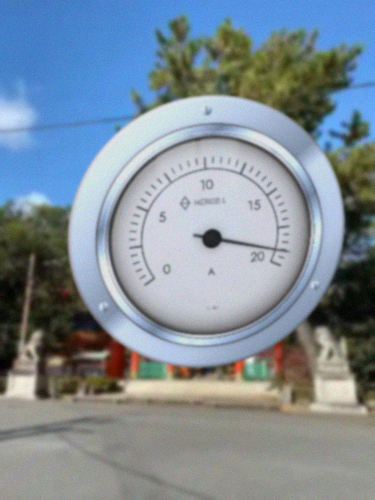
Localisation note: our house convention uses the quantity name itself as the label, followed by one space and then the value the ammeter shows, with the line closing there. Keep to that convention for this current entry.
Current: 19 A
